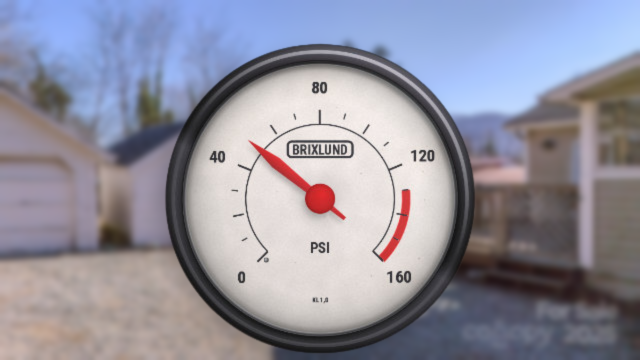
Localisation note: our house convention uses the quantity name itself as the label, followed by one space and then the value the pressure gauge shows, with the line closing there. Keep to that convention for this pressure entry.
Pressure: 50 psi
